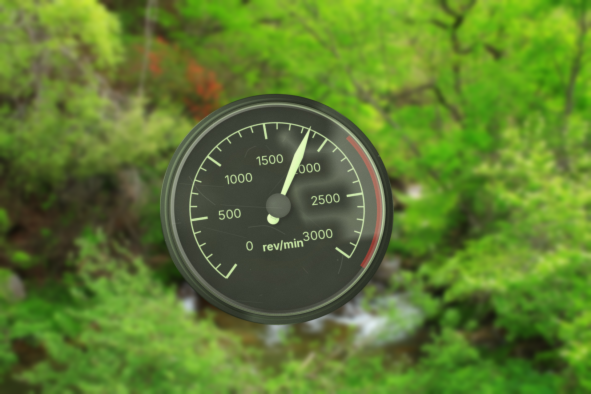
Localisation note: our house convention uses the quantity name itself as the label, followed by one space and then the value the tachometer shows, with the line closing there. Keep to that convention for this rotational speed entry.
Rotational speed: 1850 rpm
